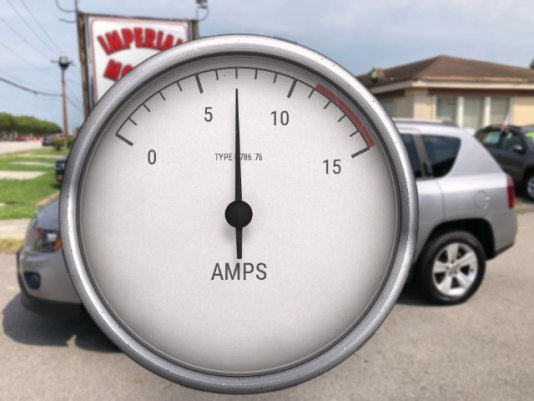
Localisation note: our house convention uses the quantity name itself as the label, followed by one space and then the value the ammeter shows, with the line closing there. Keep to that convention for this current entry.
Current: 7 A
